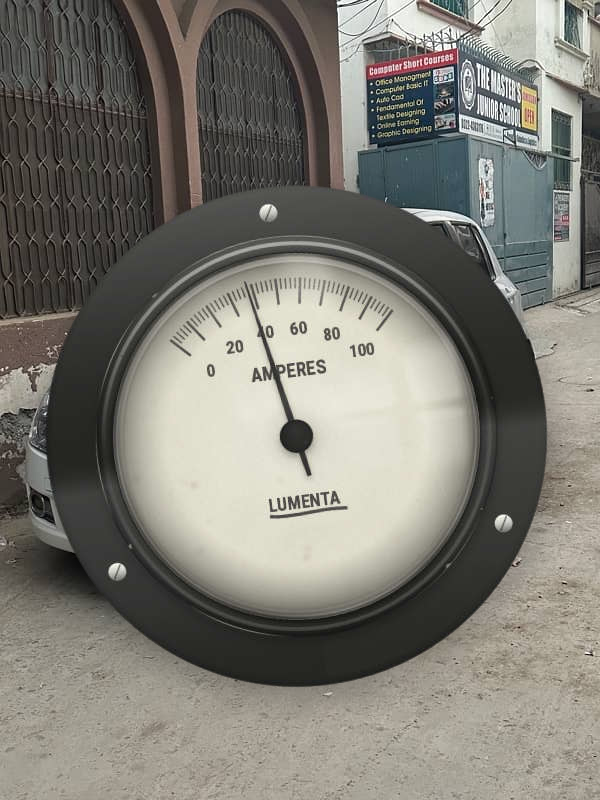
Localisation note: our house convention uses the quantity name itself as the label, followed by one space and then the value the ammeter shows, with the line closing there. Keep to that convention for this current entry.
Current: 38 A
